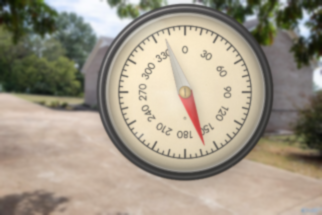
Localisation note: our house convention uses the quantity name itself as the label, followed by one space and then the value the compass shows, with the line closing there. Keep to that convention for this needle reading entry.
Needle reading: 160 °
